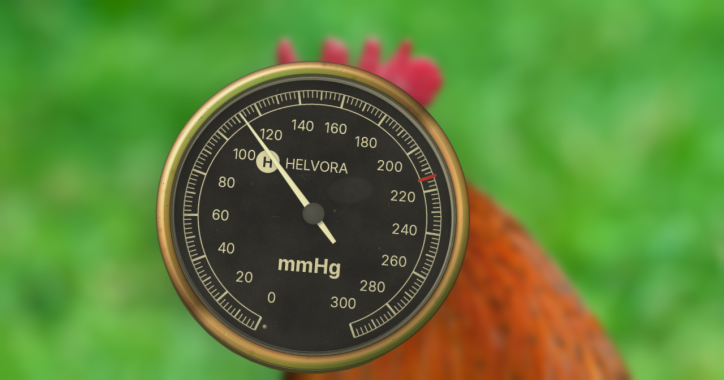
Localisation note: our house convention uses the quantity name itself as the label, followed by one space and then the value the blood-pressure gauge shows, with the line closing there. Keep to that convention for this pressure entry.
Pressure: 112 mmHg
